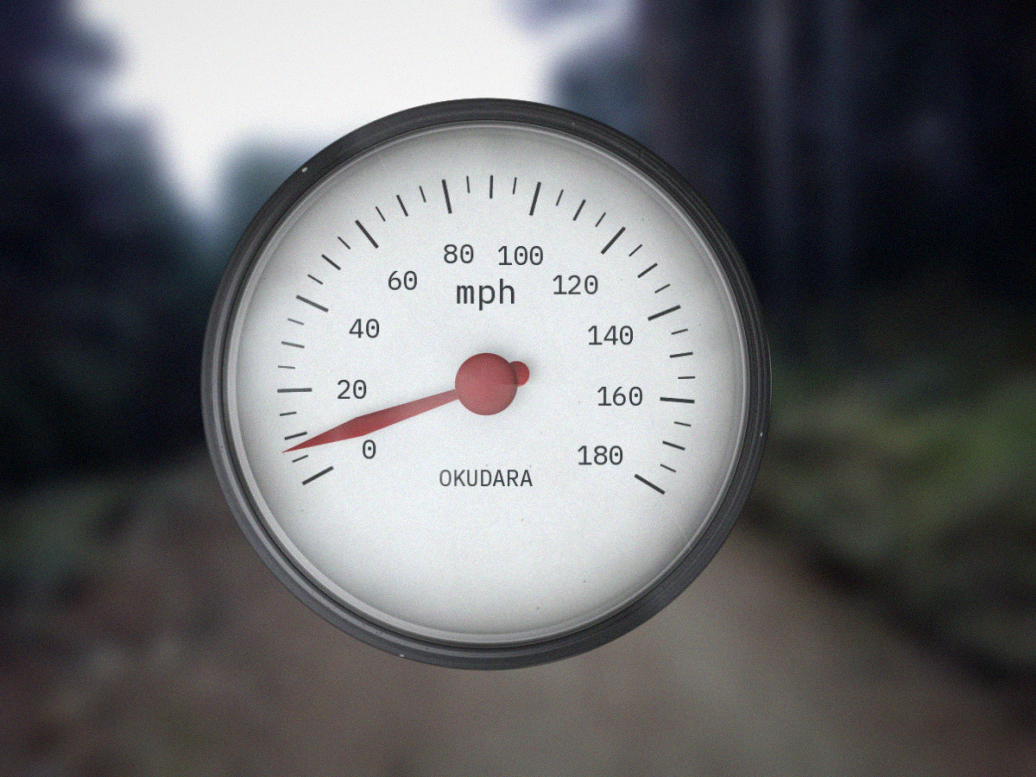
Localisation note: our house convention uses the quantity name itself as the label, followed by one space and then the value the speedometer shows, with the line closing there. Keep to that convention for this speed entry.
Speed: 7.5 mph
